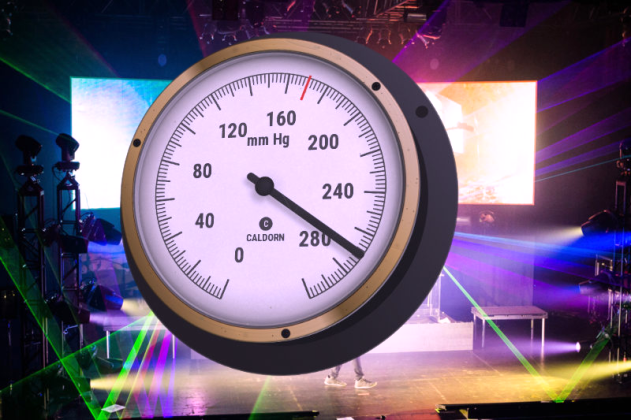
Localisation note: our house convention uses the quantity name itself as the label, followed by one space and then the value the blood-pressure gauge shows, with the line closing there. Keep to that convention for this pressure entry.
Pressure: 270 mmHg
